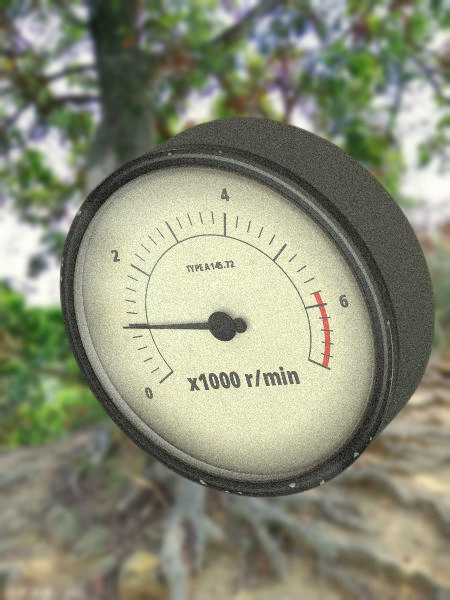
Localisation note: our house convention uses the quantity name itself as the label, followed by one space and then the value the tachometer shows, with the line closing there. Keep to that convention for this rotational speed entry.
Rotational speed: 1000 rpm
